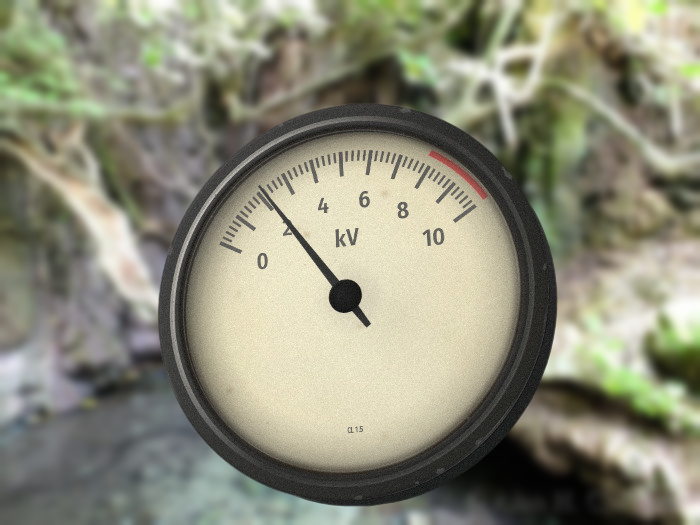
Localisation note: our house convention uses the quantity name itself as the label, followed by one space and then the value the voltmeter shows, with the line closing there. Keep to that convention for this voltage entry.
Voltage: 2.2 kV
